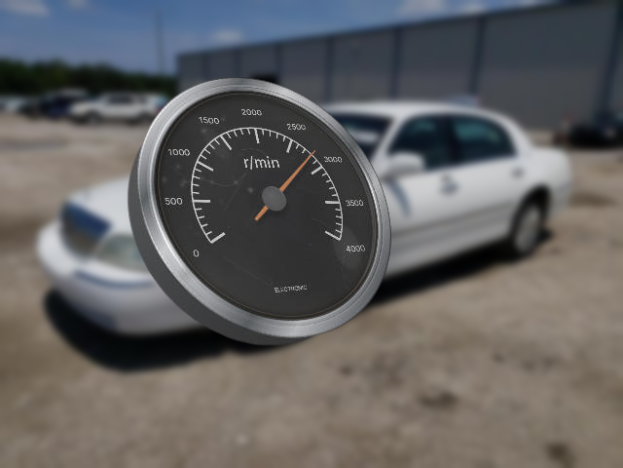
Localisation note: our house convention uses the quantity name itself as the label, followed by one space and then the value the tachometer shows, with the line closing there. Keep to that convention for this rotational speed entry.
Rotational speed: 2800 rpm
